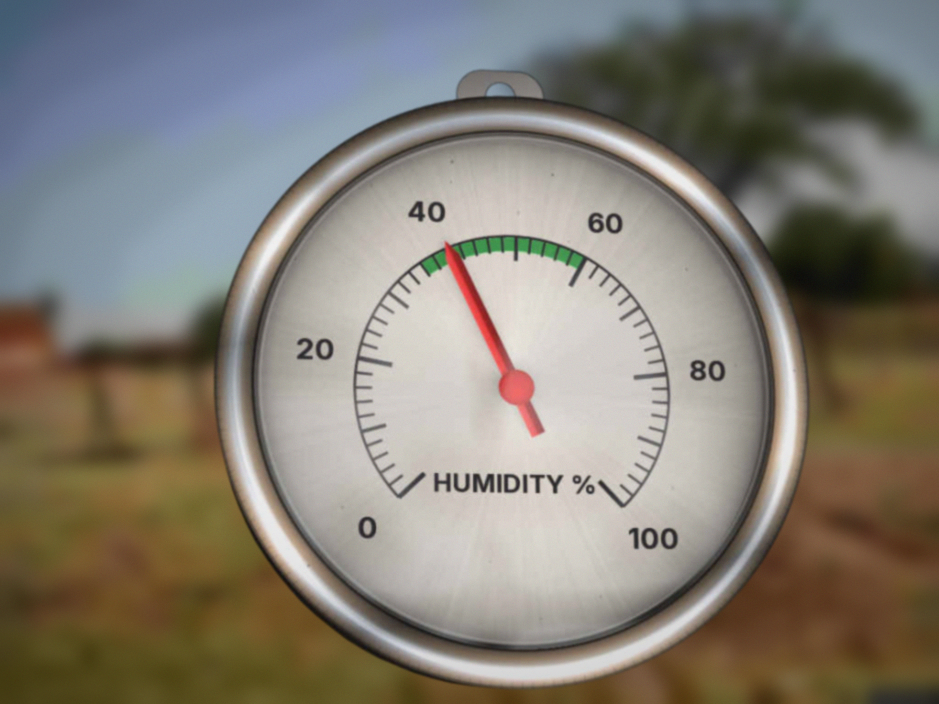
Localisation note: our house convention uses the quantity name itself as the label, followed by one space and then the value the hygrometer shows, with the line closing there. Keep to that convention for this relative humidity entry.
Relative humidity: 40 %
